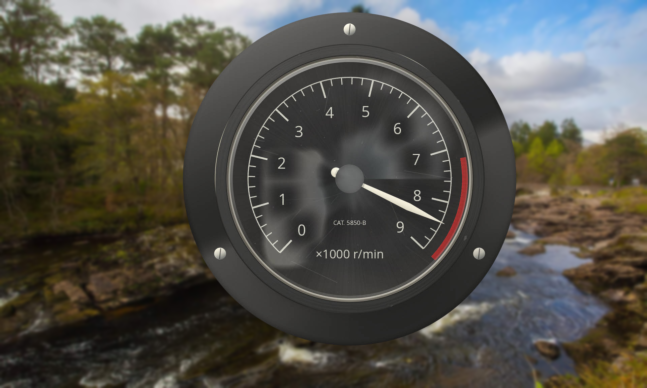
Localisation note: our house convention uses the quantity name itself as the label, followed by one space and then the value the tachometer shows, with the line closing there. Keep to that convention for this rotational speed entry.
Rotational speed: 8400 rpm
